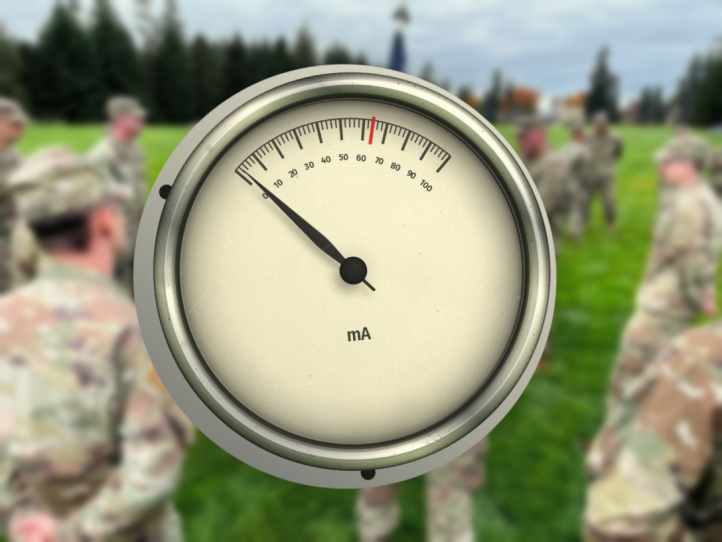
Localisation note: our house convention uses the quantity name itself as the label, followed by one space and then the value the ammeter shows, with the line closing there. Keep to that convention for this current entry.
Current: 2 mA
